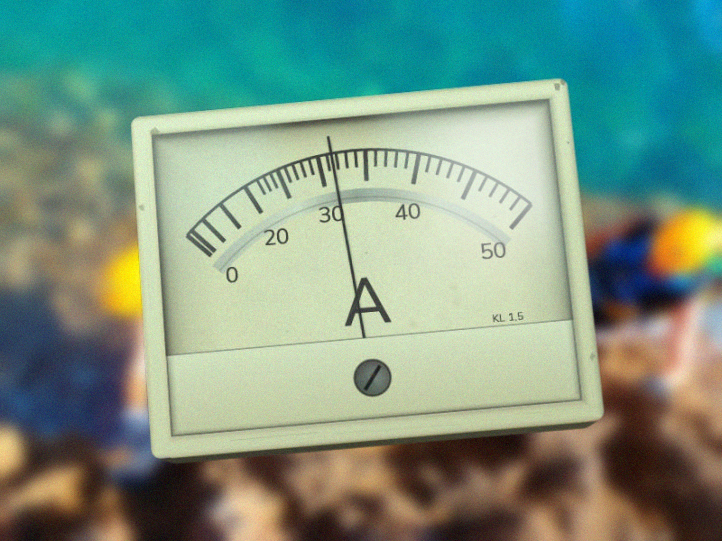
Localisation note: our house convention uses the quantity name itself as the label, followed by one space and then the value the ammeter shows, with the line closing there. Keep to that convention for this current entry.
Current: 31.5 A
